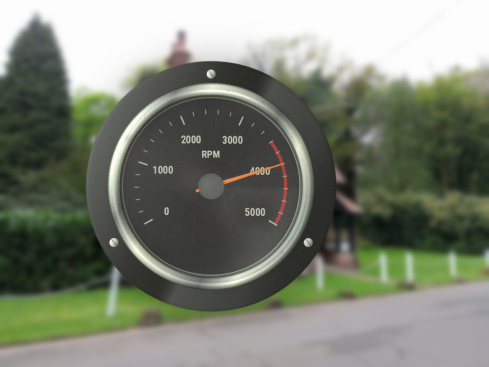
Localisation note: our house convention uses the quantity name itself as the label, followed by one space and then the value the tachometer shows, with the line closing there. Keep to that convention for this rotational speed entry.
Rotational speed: 4000 rpm
